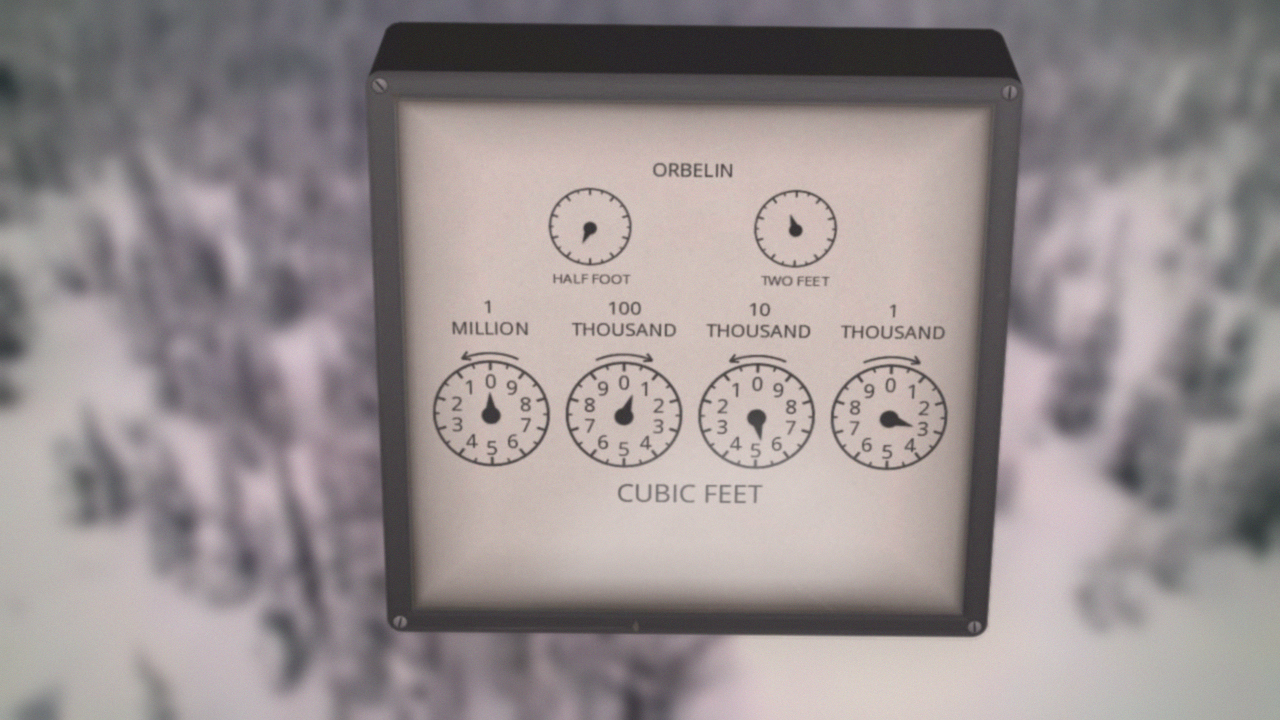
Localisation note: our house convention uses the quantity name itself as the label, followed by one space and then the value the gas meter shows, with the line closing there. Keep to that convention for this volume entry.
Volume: 5300 ft³
